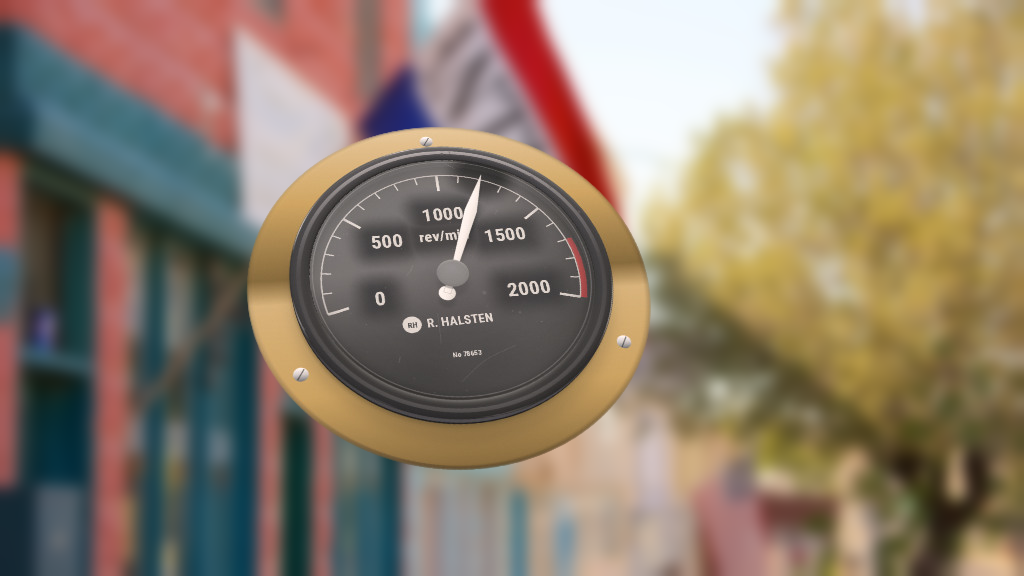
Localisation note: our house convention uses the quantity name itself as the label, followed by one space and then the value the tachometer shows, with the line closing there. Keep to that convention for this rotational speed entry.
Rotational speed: 1200 rpm
